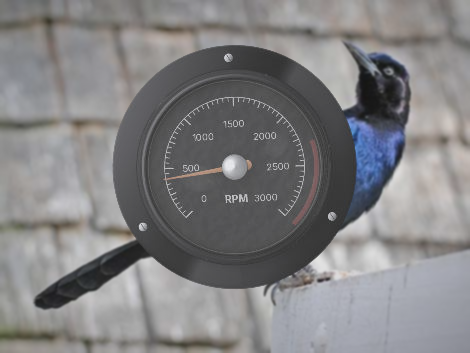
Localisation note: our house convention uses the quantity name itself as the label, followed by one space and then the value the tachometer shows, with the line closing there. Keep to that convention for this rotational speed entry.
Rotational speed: 400 rpm
